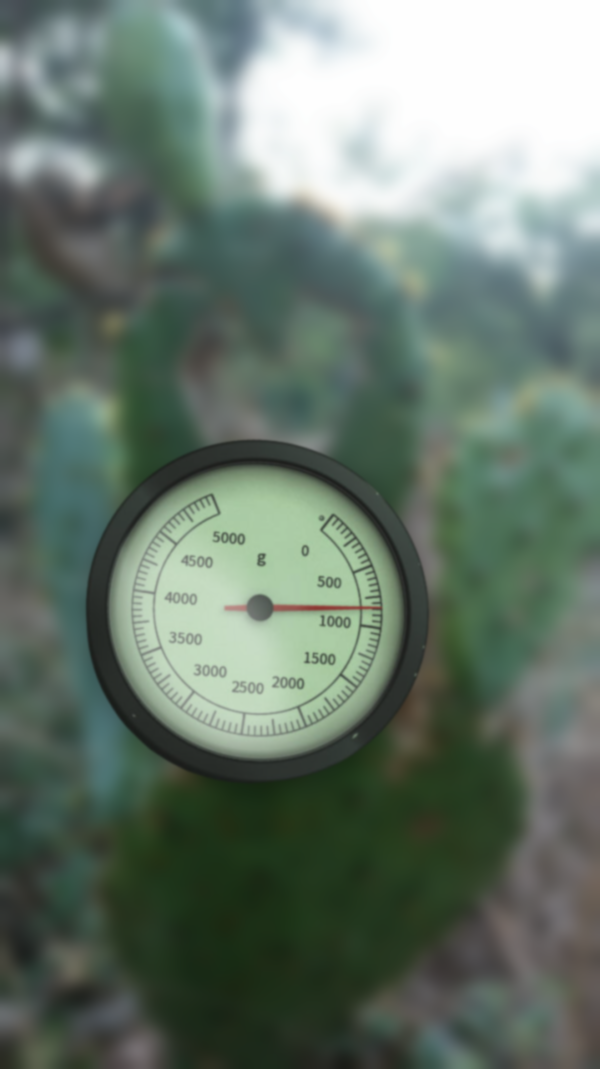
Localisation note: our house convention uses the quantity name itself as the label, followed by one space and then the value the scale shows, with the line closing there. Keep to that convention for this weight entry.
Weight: 850 g
